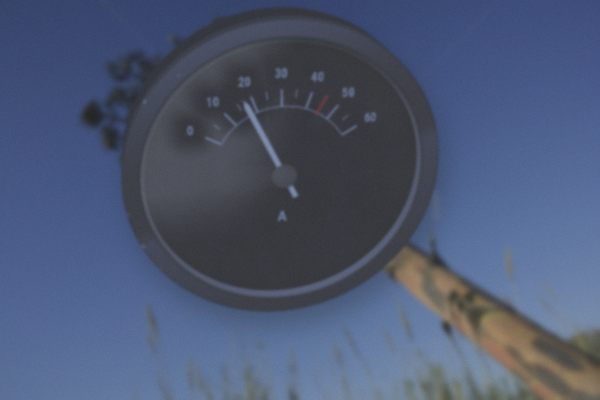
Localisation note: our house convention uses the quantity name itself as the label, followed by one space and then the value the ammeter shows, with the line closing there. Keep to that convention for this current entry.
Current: 17.5 A
